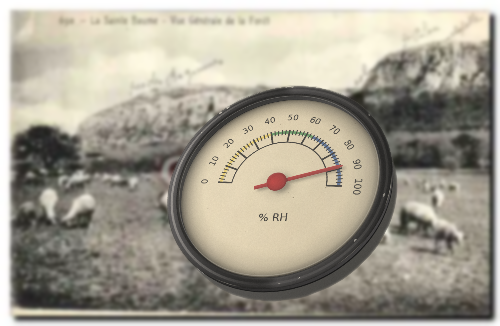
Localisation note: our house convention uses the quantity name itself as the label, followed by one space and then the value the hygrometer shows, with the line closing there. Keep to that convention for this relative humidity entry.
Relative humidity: 90 %
